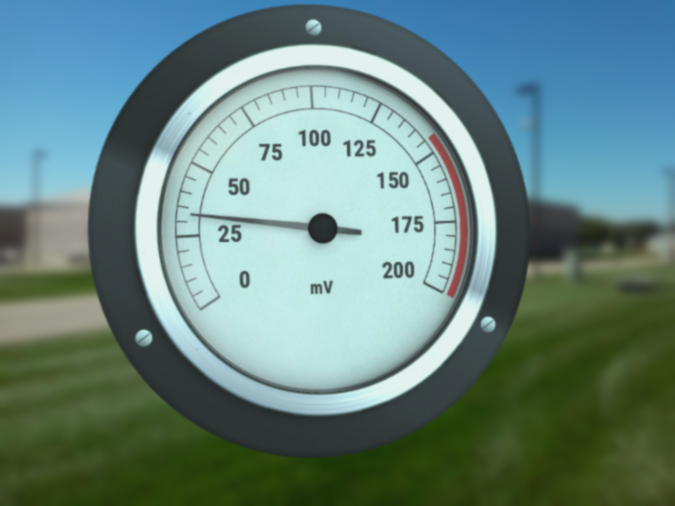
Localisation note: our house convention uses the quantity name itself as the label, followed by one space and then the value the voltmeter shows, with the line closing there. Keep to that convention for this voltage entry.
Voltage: 32.5 mV
